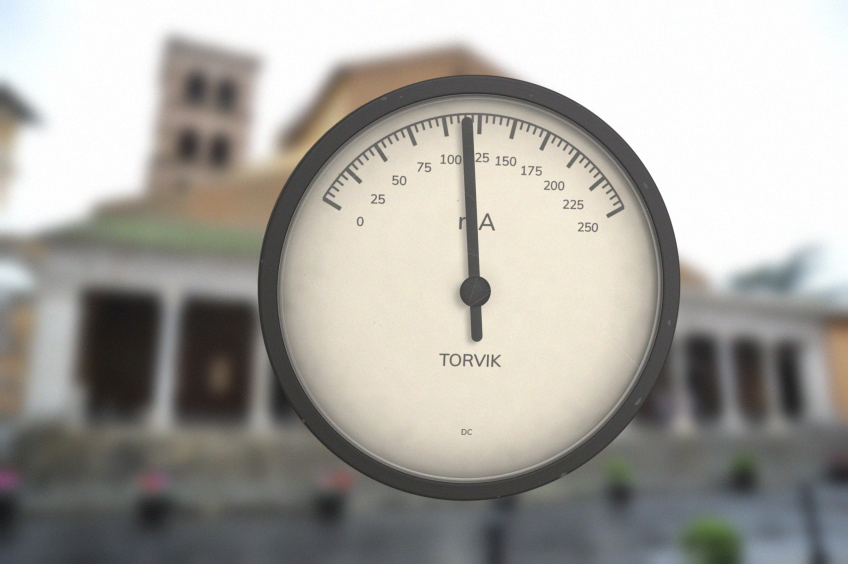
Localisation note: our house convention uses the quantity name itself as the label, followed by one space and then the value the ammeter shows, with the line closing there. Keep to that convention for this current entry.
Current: 115 mA
